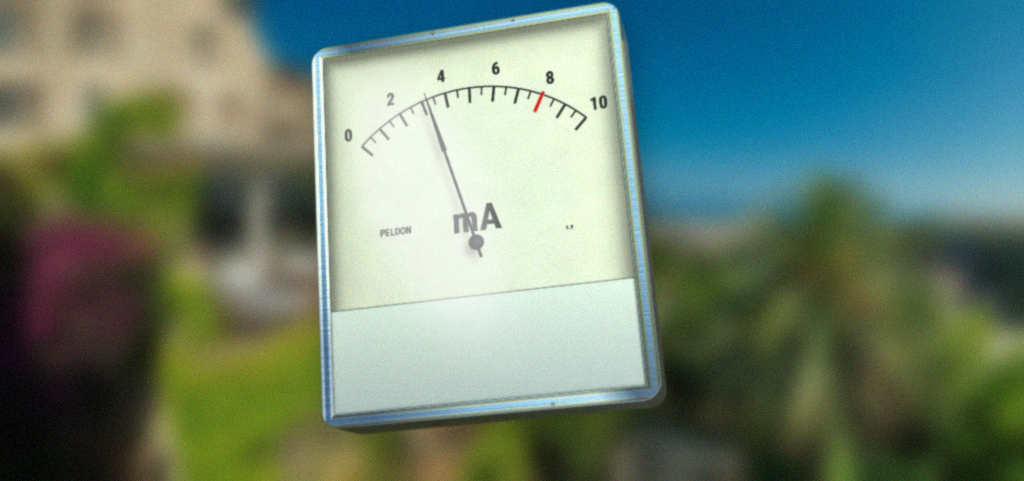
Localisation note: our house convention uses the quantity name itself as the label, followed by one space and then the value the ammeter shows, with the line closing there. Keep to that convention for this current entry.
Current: 3.25 mA
